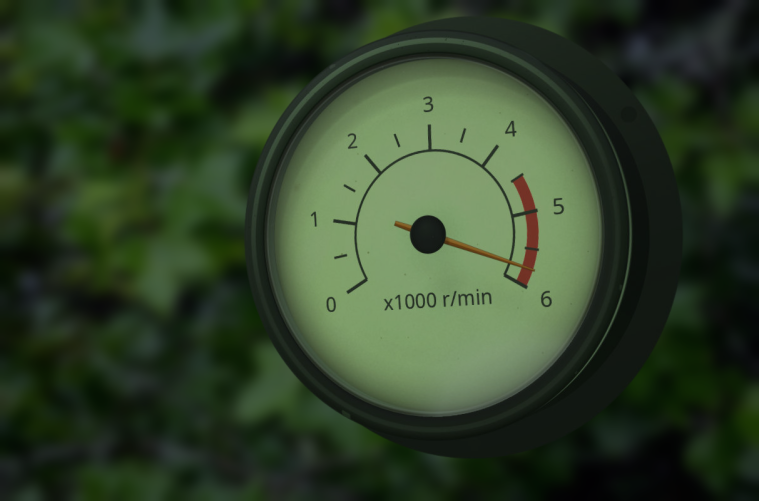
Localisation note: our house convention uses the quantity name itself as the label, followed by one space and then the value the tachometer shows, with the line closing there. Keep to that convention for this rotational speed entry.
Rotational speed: 5750 rpm
